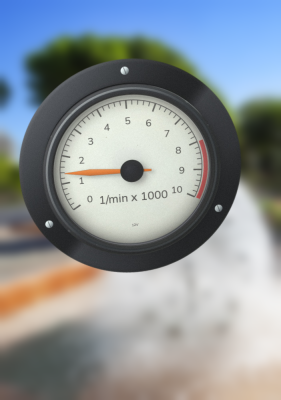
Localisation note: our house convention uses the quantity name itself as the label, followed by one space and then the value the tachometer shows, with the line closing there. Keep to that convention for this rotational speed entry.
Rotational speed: 1400 rpm
